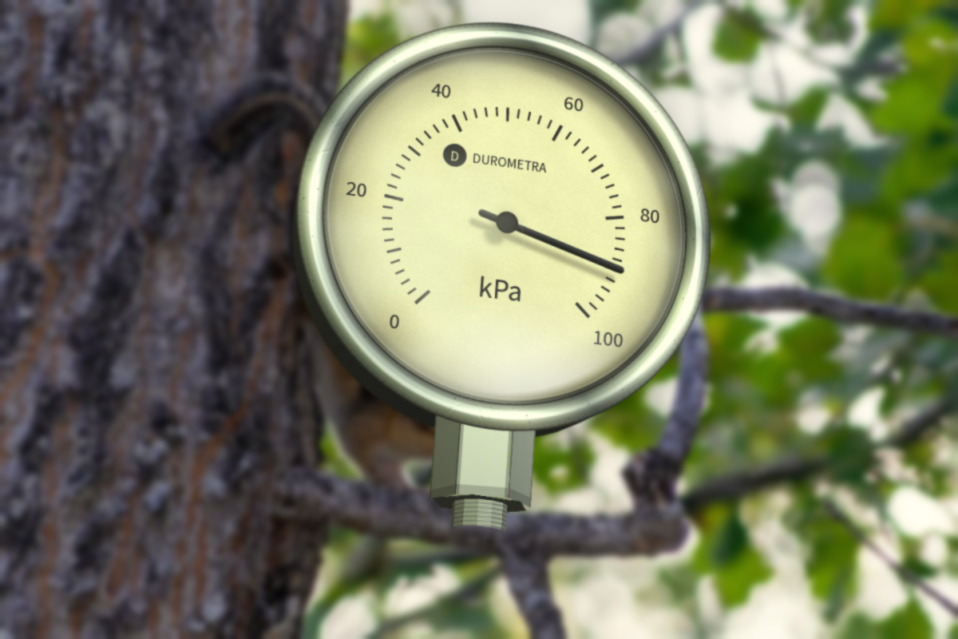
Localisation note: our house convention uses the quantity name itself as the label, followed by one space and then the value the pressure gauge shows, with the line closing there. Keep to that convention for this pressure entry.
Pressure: 90 kPa
